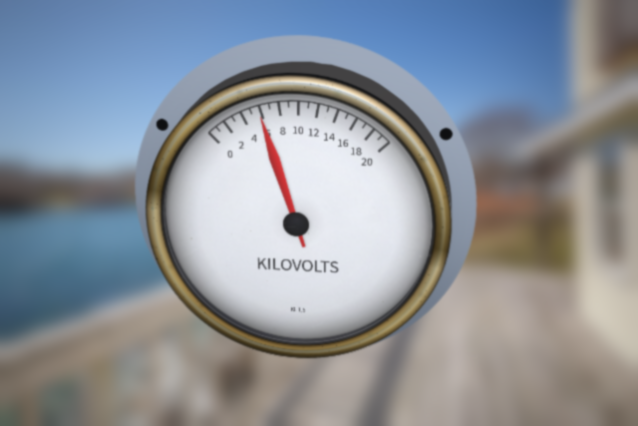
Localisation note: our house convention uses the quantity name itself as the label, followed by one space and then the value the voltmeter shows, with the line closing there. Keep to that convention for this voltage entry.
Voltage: 6 kV
